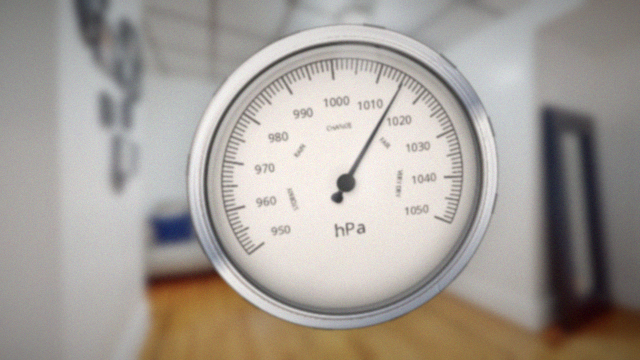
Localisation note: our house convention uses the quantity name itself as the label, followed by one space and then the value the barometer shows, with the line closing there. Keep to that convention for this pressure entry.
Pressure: 1015 hPa
